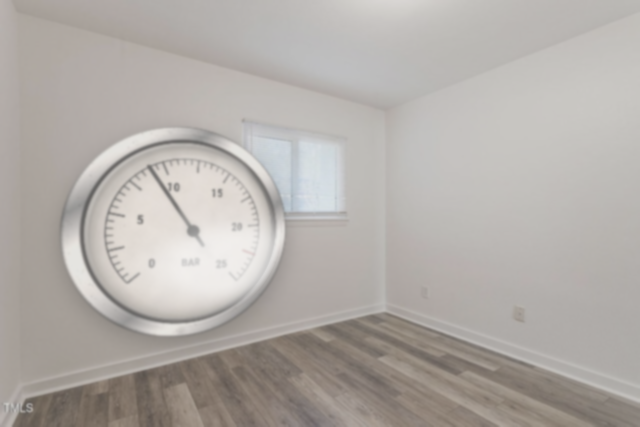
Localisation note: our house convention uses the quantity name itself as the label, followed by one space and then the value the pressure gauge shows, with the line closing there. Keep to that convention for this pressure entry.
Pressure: 9 bar
